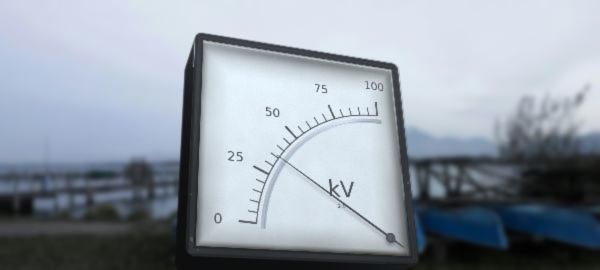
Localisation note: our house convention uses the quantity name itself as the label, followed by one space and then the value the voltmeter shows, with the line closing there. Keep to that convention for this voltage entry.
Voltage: 35 kV
